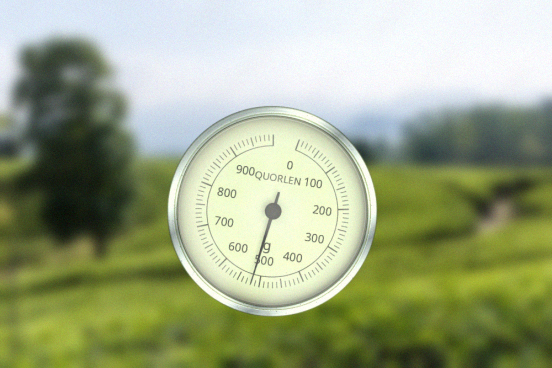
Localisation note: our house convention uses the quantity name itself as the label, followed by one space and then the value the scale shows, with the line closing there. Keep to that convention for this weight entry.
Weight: 520 g
